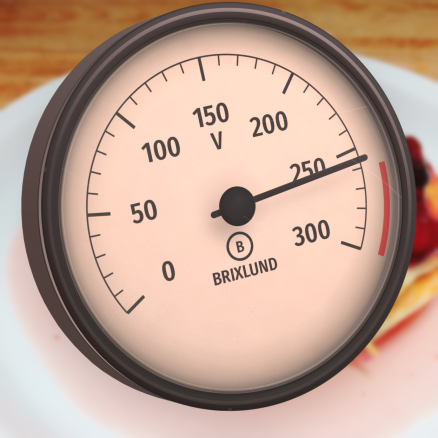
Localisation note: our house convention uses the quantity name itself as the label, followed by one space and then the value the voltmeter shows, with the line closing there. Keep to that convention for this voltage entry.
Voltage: 255 V
